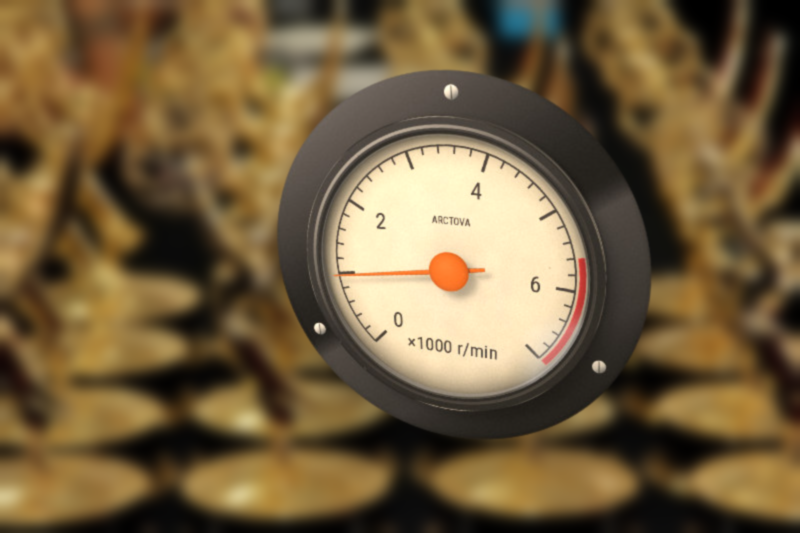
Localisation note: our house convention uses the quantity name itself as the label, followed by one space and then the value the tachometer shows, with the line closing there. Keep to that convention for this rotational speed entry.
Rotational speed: 1000 rpm
